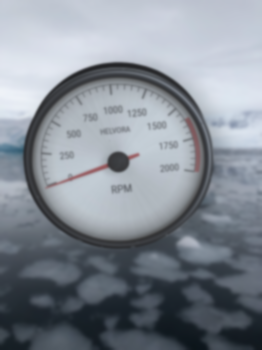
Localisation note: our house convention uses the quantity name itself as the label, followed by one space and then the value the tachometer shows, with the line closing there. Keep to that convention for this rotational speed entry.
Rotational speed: 0 rpm
